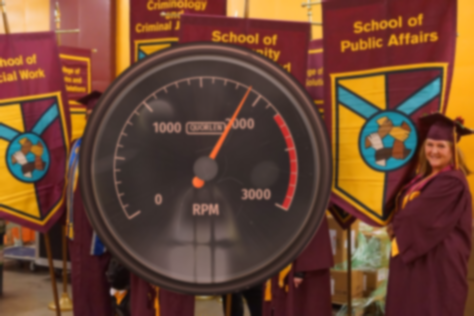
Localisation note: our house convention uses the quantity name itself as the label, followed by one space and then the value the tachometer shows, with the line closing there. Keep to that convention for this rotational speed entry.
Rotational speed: 1900 rpm
